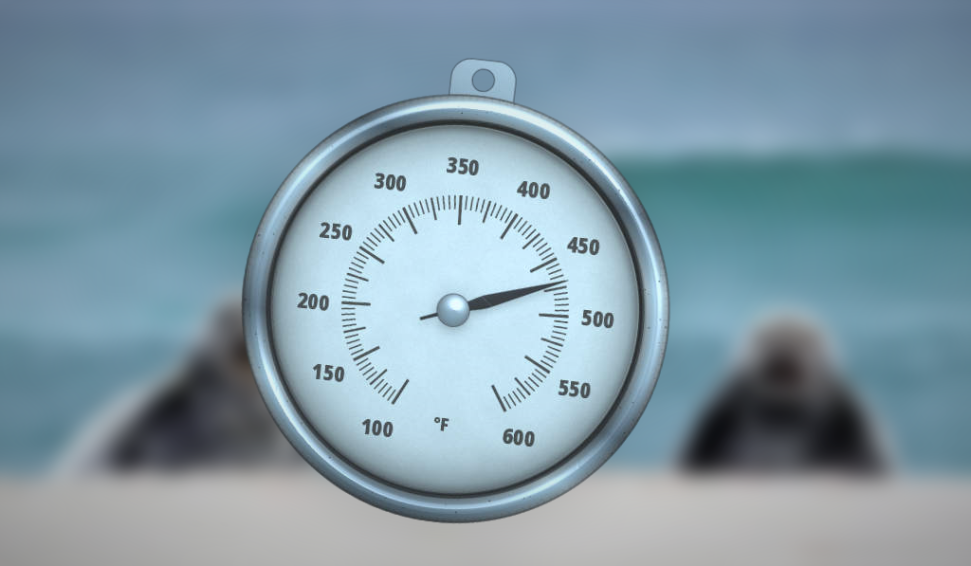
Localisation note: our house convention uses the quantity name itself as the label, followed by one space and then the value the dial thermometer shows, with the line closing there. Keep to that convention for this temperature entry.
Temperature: 470 °F
